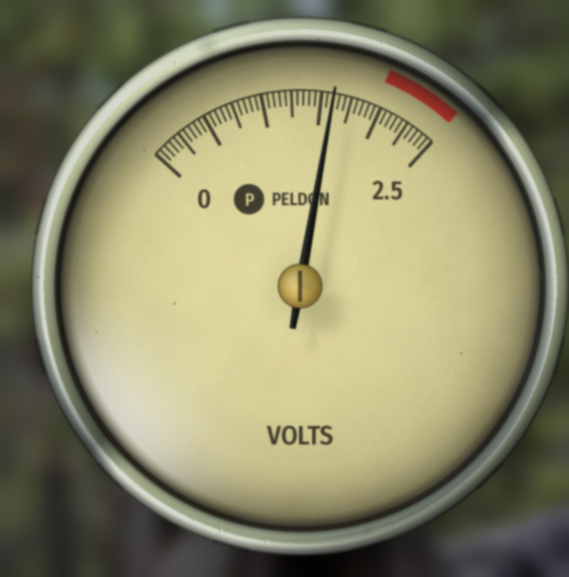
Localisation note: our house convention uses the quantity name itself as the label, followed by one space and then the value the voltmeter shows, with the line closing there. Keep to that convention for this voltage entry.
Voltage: 1.6 V
